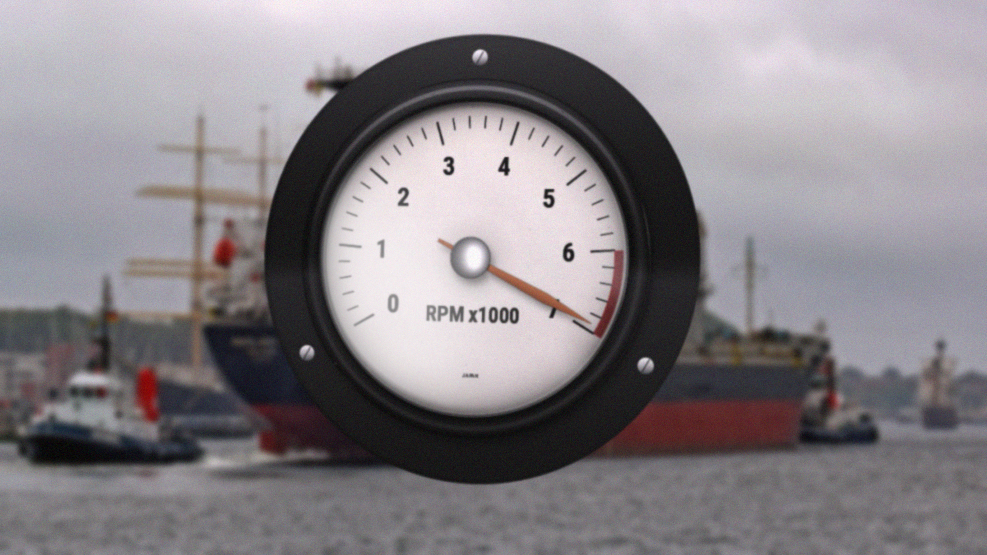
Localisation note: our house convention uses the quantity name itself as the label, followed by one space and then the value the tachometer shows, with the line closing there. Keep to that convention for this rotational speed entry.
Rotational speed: 6900 rpm
